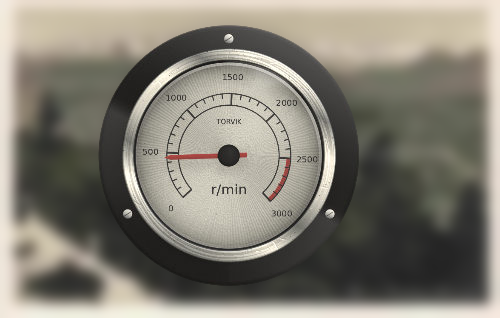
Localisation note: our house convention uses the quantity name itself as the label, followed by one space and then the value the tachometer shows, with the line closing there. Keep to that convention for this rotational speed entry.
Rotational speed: 450 rpm
